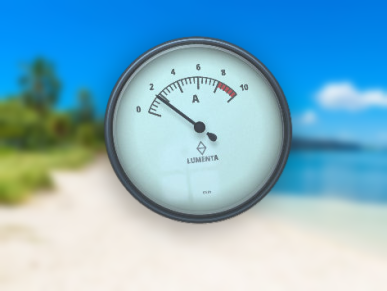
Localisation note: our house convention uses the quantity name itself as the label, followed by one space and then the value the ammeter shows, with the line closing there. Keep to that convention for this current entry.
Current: 1.6 A
